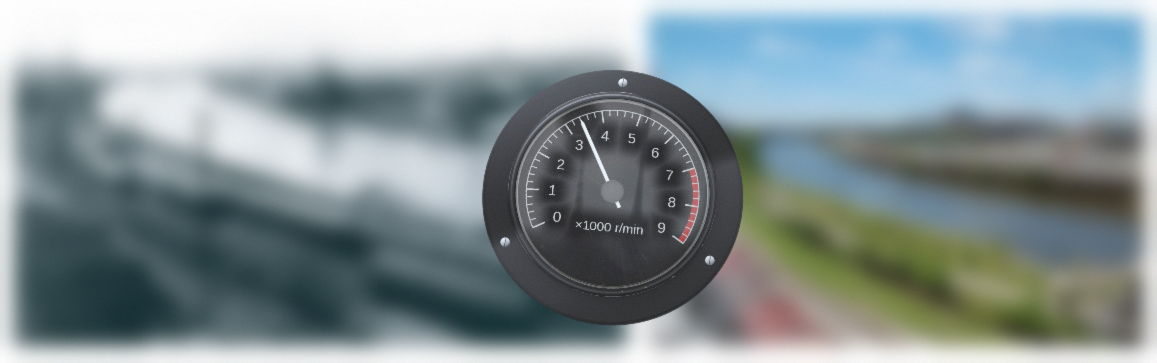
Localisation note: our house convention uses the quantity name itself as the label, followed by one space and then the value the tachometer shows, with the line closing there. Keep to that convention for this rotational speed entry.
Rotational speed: 3400 rpm
